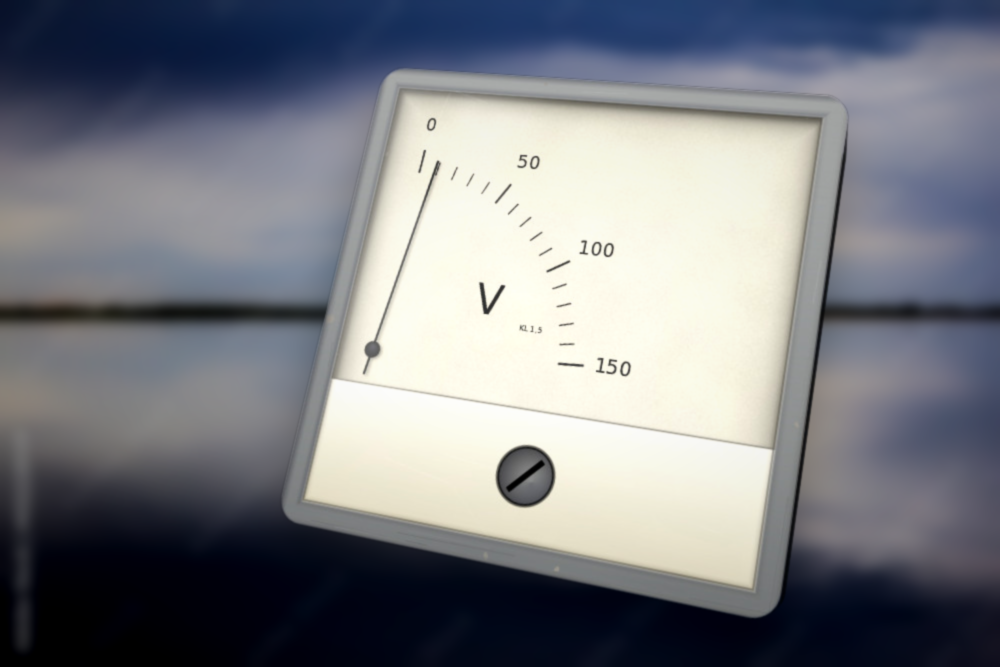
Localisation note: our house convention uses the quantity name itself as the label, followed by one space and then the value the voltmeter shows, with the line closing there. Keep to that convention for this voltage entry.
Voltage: 10 V
